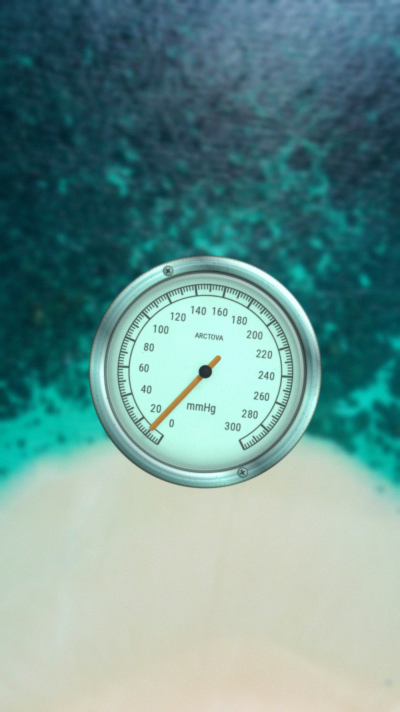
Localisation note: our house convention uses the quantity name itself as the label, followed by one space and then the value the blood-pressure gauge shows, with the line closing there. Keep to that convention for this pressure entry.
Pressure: 10 mmHg
